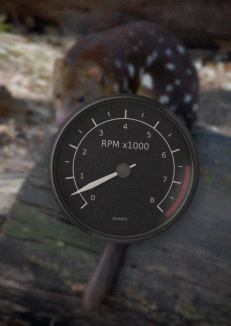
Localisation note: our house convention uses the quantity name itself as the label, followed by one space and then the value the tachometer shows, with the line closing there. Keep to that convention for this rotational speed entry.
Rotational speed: 500 rpm
